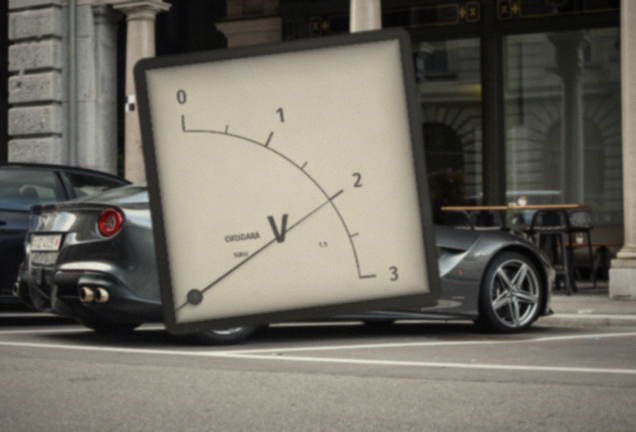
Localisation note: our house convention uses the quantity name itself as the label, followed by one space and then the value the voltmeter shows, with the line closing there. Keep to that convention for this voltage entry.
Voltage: 2 V
